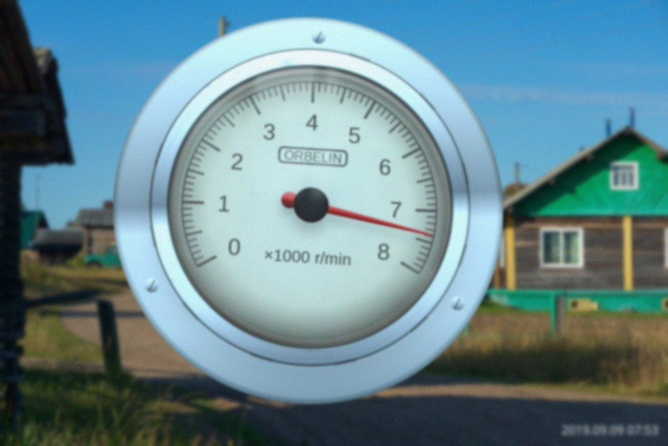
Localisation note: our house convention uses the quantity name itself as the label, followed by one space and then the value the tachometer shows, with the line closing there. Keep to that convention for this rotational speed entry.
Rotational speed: 7400 rpm
